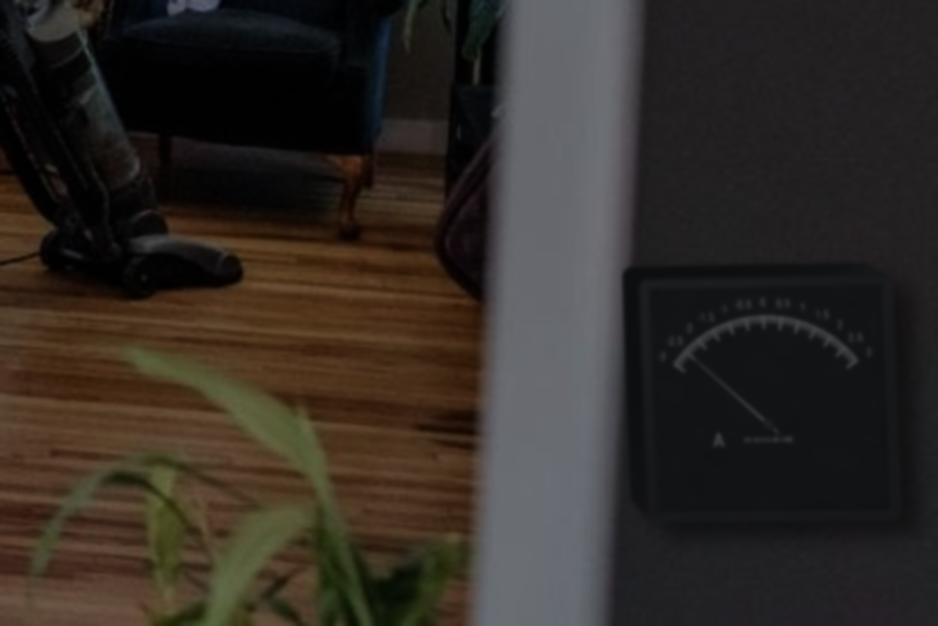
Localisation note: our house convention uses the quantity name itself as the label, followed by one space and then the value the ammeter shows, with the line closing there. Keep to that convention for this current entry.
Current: -2.5 A
